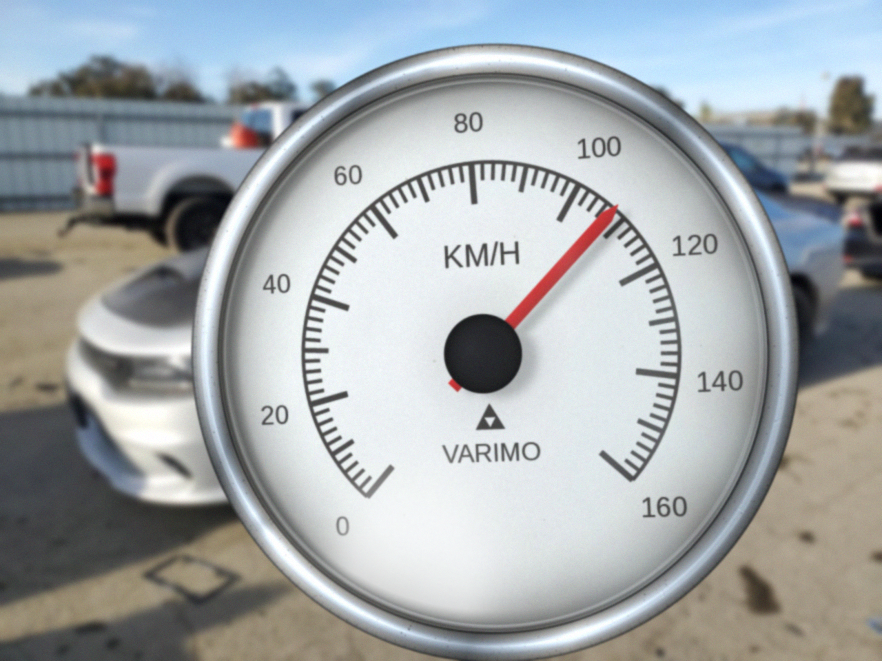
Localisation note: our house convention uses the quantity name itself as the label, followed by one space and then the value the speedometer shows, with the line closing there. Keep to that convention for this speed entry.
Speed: 108 km/h
